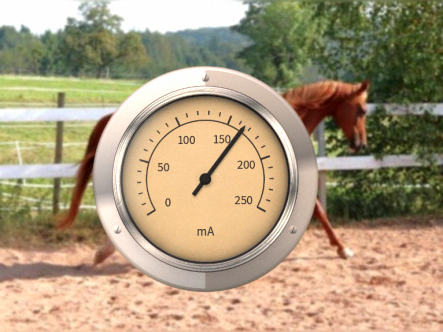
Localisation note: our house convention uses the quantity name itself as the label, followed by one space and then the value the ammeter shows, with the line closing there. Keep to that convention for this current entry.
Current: 165 mA
